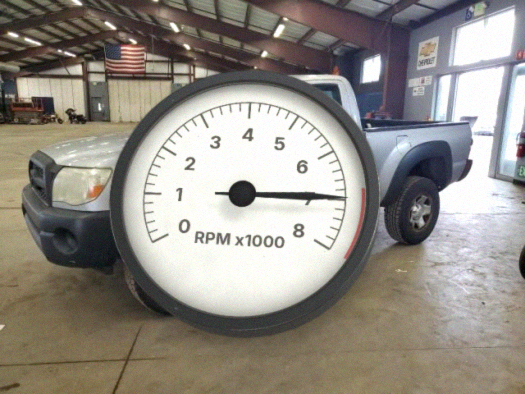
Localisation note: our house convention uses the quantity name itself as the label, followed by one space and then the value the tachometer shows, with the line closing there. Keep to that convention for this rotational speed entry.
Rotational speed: 7000 rpm
